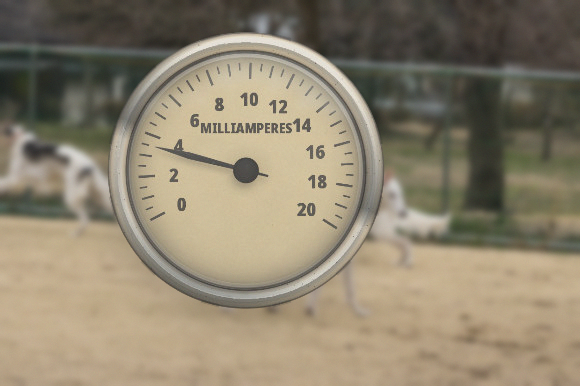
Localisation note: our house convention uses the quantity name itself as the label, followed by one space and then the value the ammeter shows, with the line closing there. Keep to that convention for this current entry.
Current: 3.5 mA
